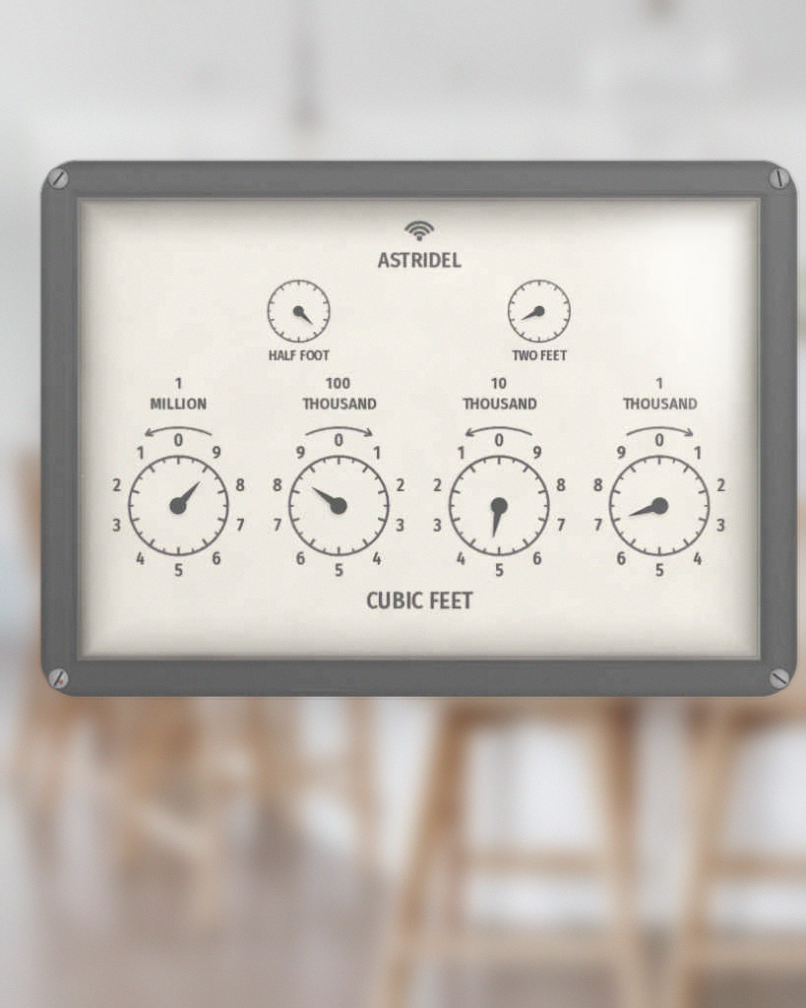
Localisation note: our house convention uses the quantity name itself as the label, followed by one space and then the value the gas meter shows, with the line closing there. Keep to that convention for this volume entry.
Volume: 884700 ft³
